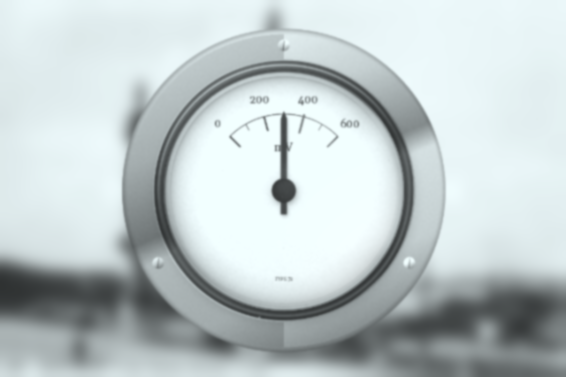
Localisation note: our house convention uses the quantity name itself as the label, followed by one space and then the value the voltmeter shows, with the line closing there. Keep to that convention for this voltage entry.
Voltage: 300 mV
